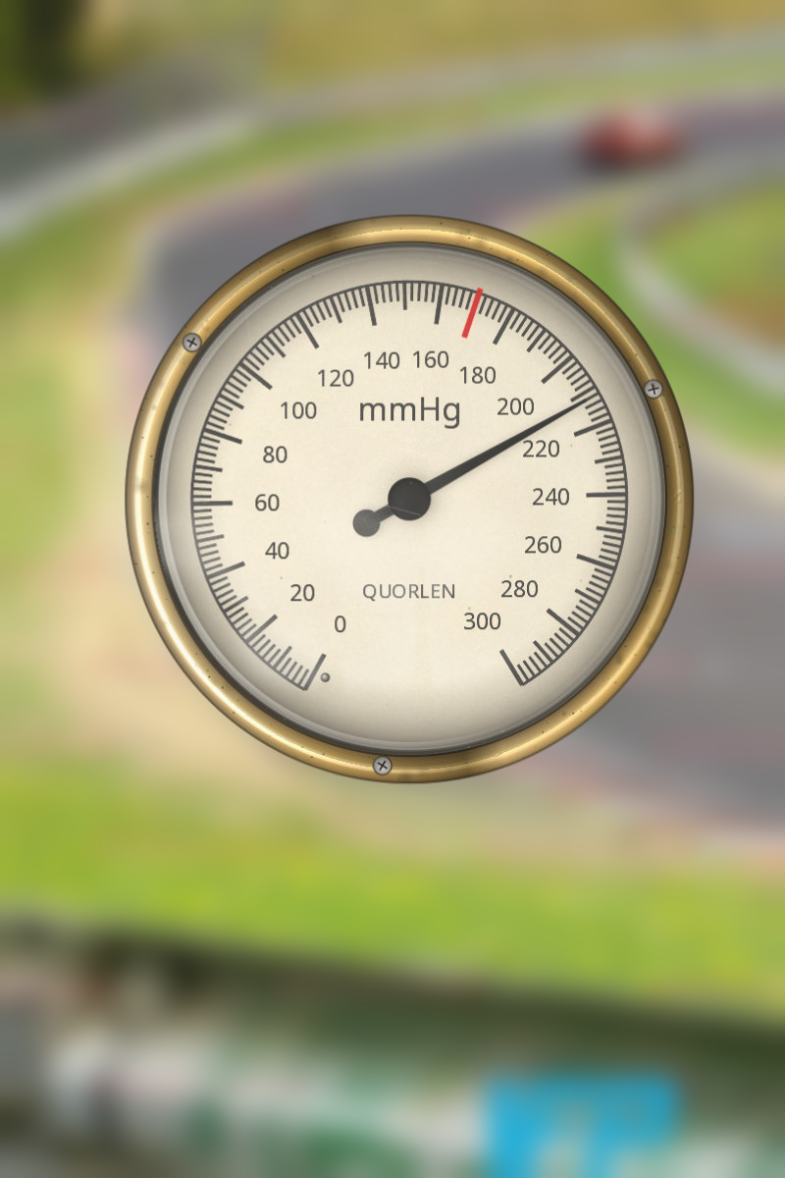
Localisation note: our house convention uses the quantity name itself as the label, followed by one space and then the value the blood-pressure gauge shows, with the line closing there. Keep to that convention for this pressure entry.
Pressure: 212 mmHg
